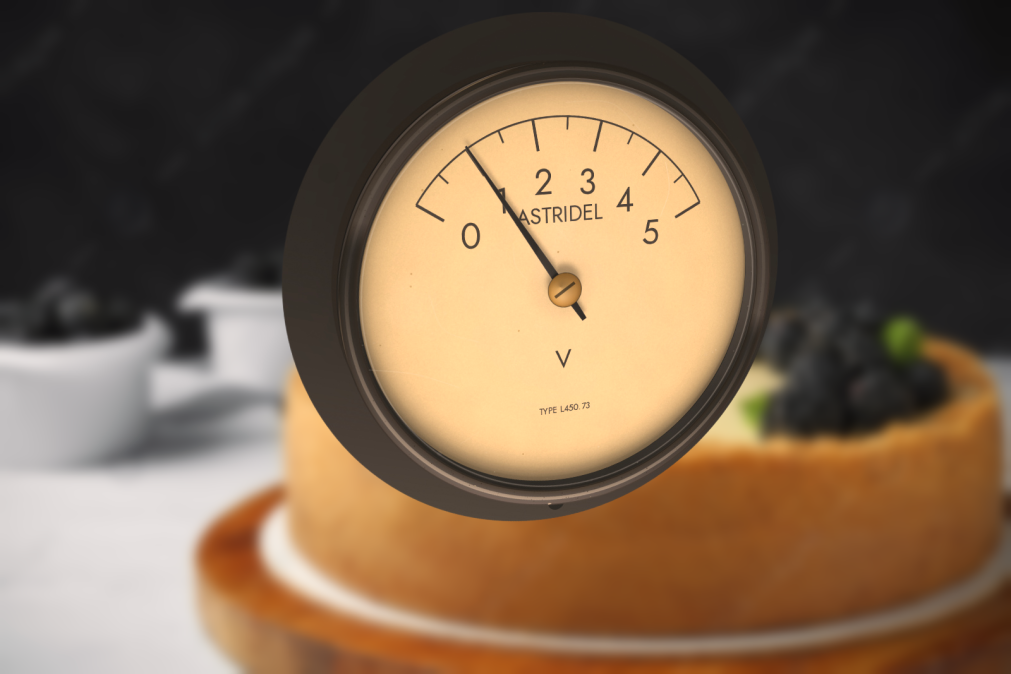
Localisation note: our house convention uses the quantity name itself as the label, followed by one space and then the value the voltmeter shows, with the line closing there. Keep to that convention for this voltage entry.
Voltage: 1 V
